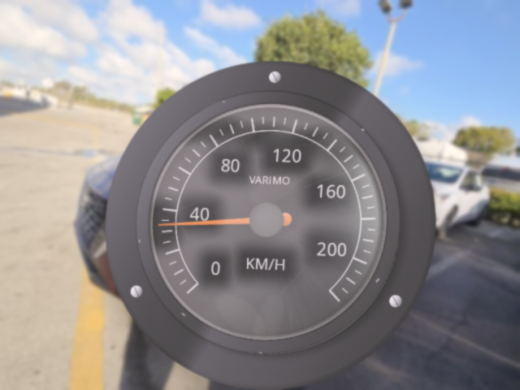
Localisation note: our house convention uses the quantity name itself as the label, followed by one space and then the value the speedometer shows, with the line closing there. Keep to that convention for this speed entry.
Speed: 32.5 km/h
